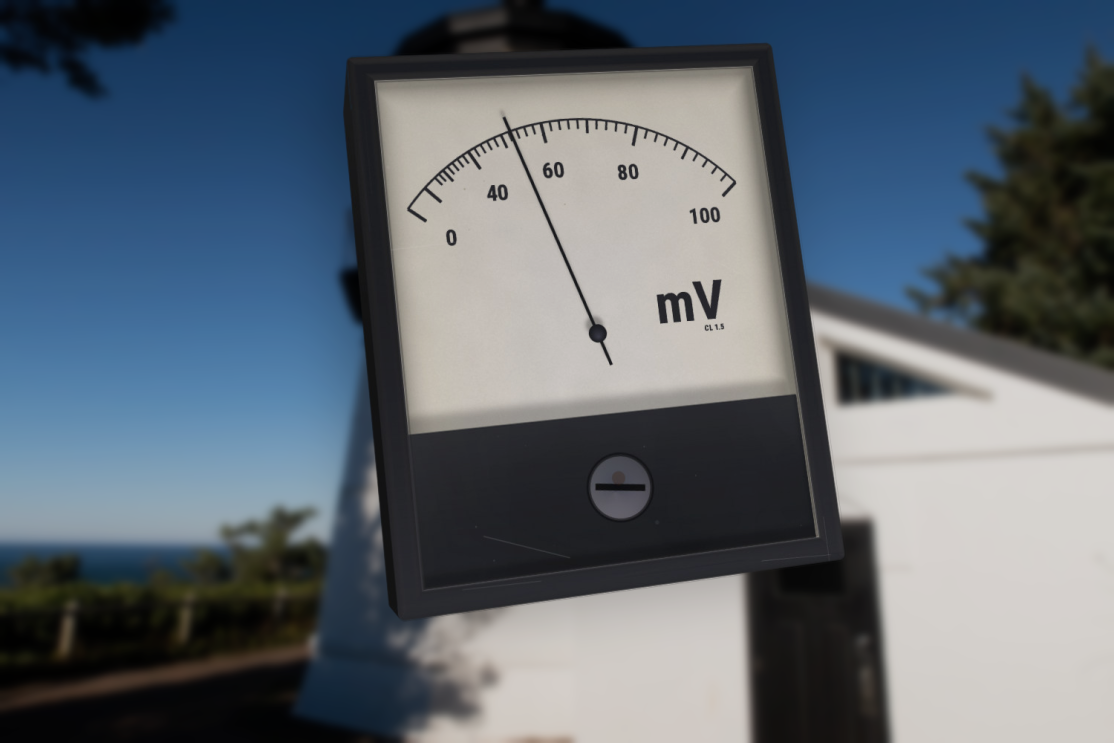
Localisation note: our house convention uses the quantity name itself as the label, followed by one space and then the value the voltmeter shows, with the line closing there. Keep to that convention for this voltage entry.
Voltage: 52 mV
